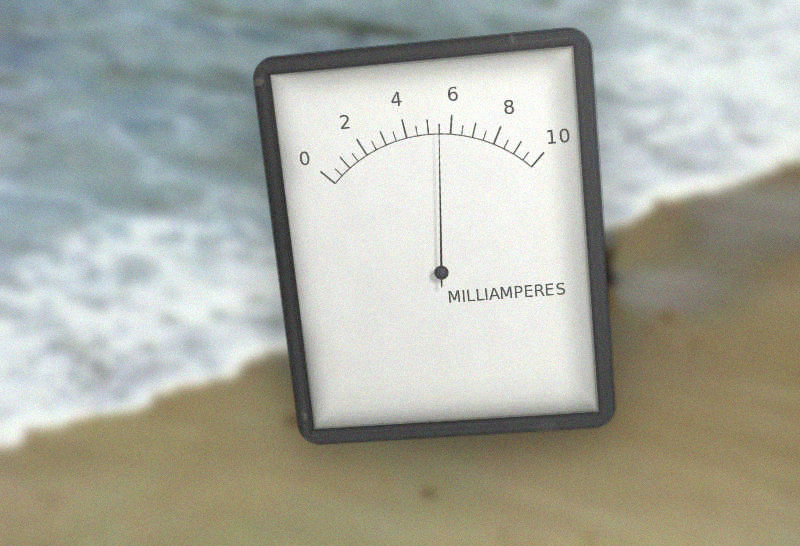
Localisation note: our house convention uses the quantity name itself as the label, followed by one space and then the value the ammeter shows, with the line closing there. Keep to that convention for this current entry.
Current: 5.5 mA
